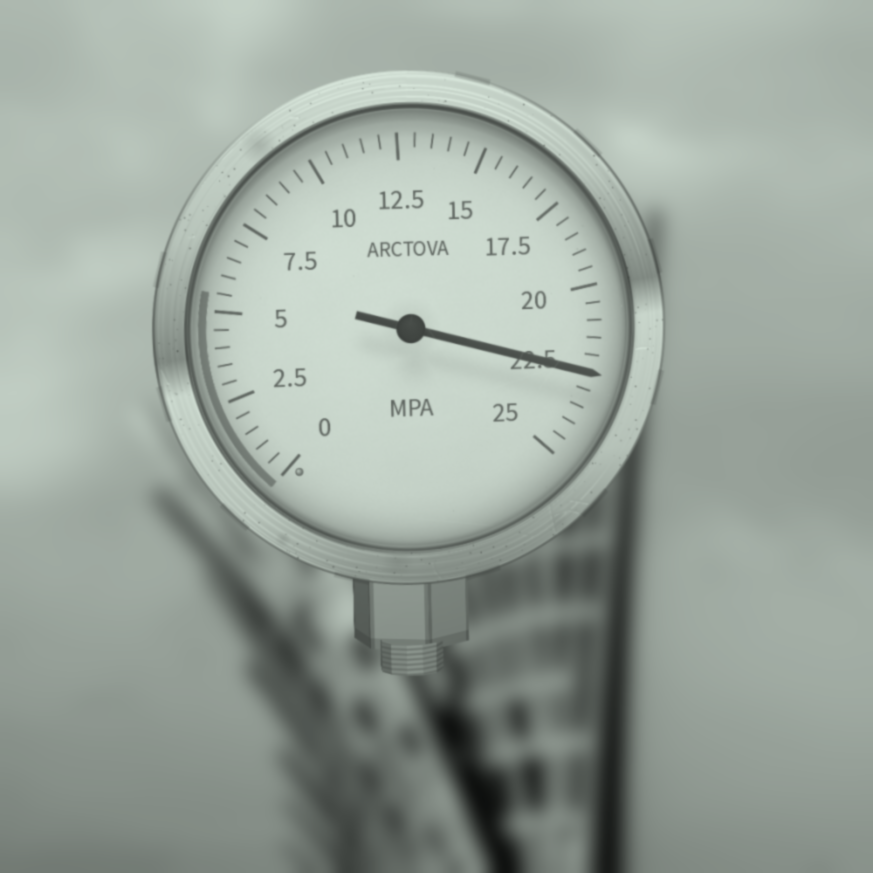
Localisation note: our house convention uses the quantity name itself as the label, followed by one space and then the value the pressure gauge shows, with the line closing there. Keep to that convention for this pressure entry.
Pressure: 22.5 MPa
